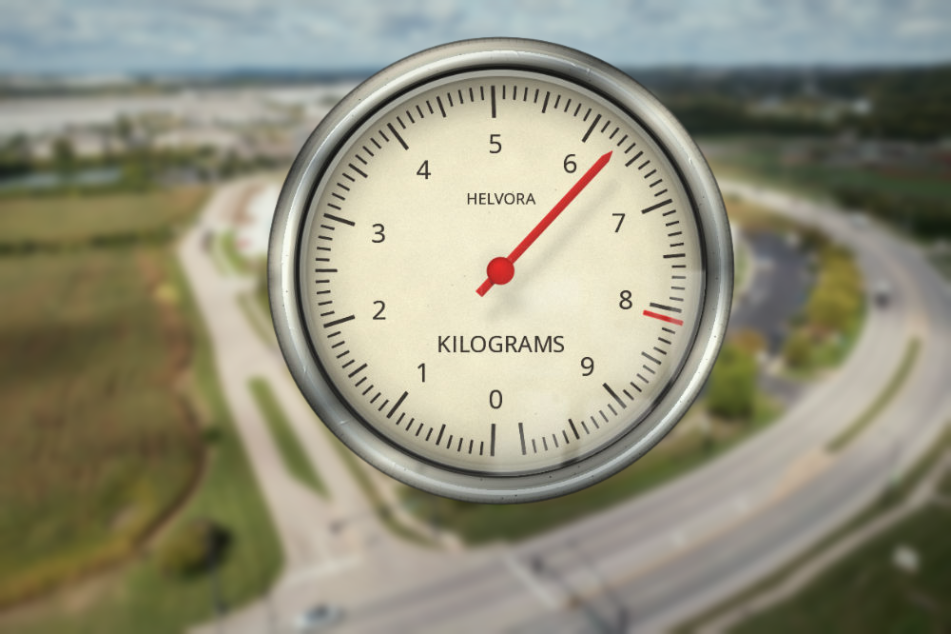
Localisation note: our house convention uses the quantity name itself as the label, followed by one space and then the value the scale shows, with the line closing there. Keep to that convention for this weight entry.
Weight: 6.3 kg
